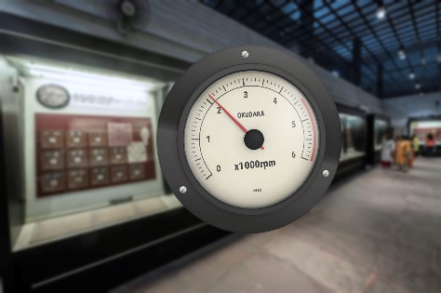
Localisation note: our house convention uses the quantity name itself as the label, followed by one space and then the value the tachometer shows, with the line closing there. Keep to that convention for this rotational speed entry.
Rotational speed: 2100 rpm
